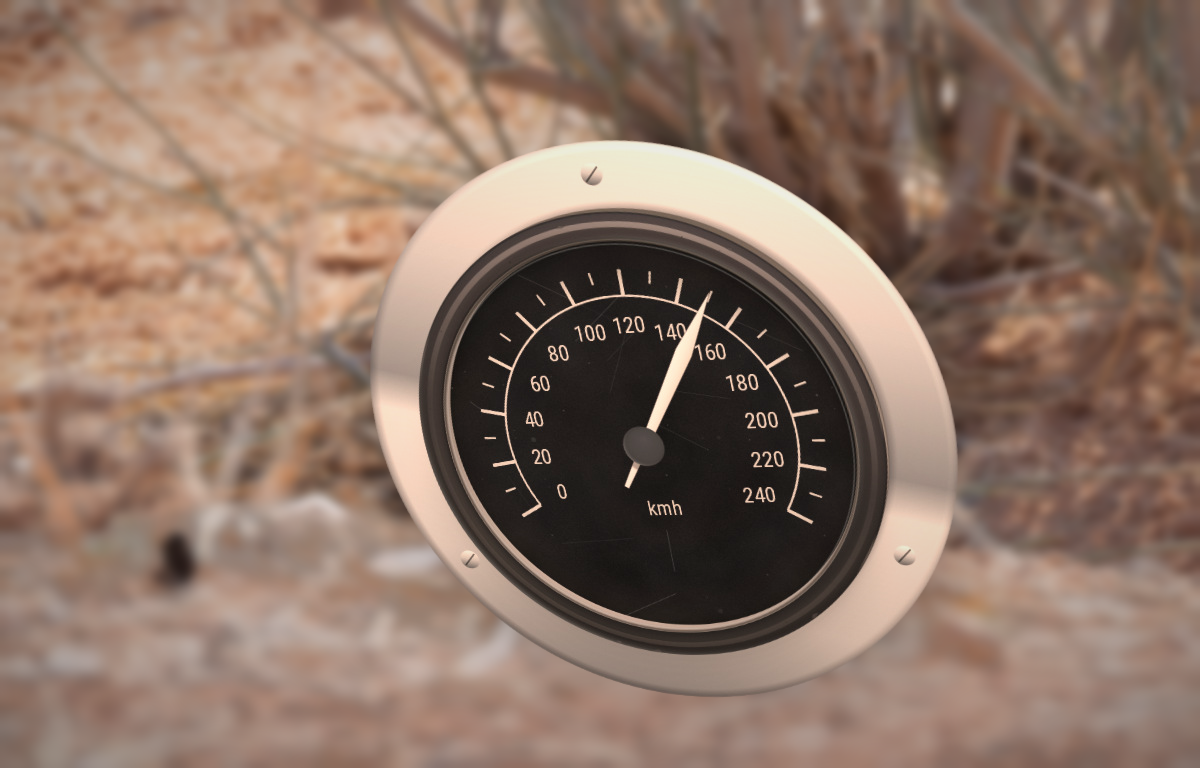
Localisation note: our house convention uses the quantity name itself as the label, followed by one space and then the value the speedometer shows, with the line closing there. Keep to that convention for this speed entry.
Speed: 150 km/h
